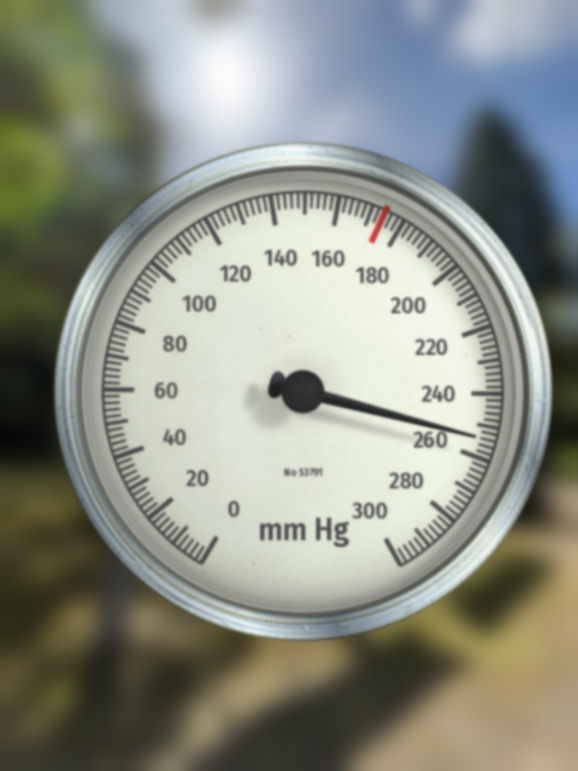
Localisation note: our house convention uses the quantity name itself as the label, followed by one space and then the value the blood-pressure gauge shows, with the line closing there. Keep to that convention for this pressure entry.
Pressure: 254 mmHg
